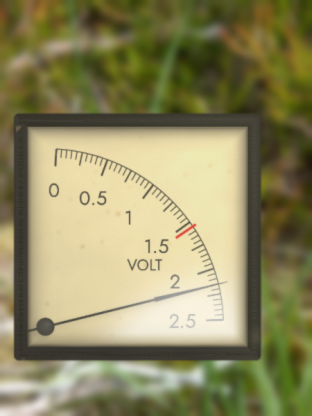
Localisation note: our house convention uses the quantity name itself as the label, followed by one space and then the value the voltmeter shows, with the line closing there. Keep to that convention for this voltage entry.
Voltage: 2.15 V
